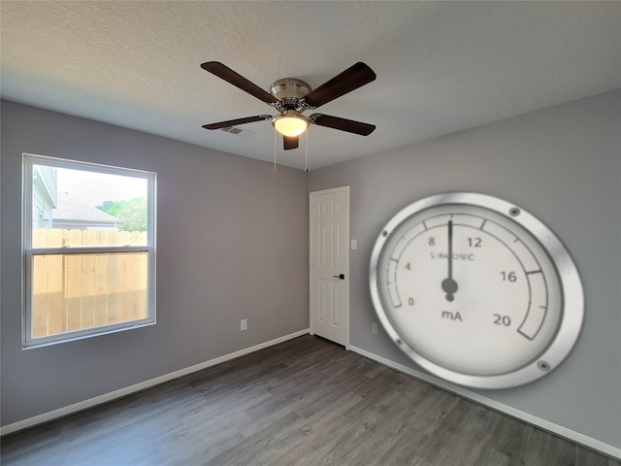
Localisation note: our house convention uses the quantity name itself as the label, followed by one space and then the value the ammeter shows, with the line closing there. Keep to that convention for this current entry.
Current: 10 mA
